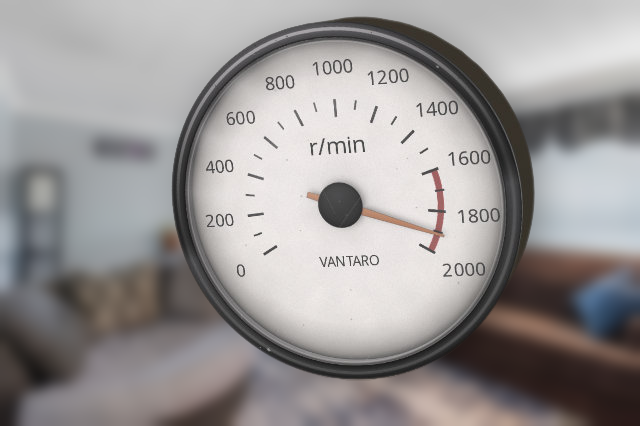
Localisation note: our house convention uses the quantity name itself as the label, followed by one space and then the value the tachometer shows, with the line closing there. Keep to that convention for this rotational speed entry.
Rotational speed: 1900 rpm
